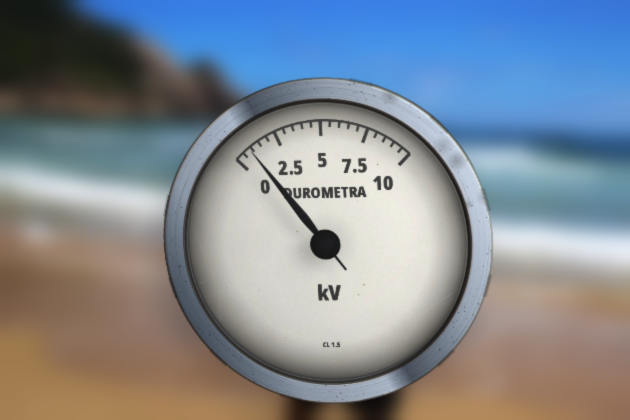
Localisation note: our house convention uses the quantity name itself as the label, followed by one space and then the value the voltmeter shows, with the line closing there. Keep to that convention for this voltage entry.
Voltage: 1 kV
